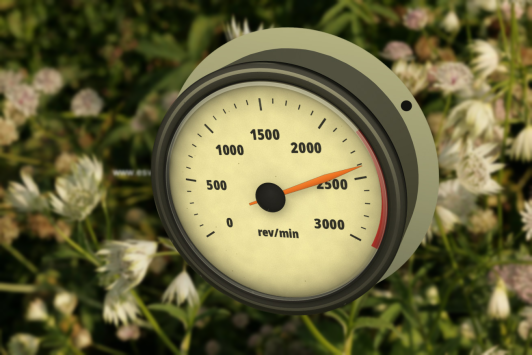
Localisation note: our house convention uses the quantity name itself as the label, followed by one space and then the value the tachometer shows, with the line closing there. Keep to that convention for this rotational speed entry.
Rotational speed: 2400 rpm
